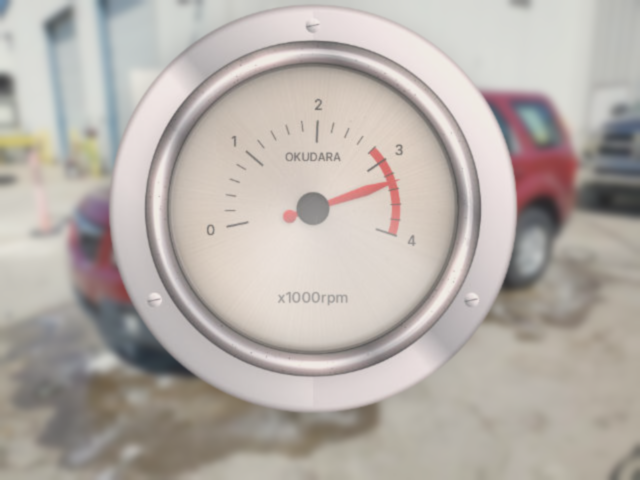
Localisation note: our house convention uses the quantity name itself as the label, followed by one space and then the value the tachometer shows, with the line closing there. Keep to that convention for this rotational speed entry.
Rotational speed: 3300 rpm
